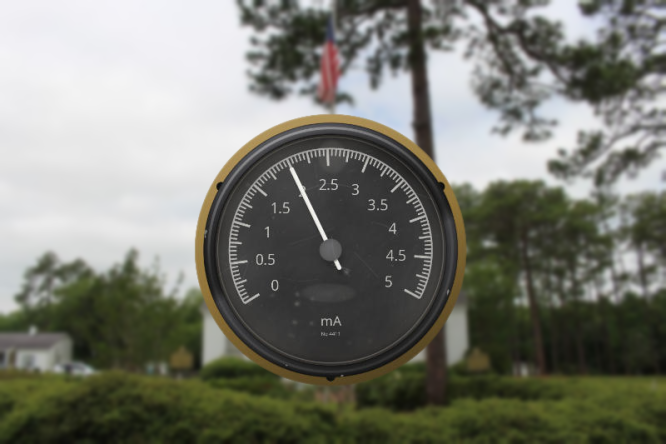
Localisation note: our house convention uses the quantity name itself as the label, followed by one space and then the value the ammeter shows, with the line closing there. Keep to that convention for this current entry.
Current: 2 mA
